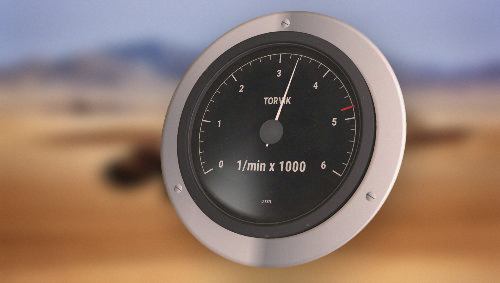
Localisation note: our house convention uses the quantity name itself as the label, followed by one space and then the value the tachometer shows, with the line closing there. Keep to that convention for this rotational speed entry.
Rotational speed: 3400 rpm
